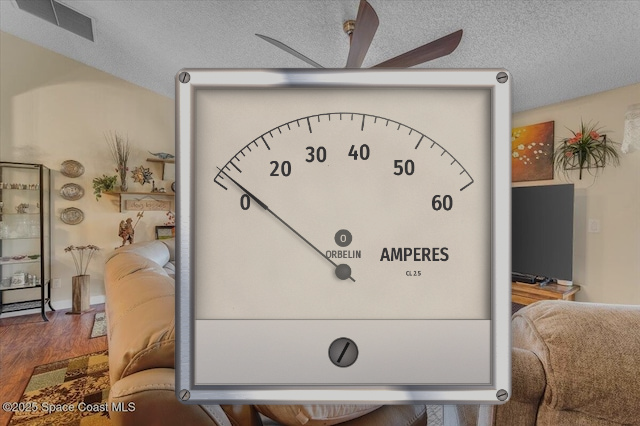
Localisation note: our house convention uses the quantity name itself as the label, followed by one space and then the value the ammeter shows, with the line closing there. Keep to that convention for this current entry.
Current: 6 A
